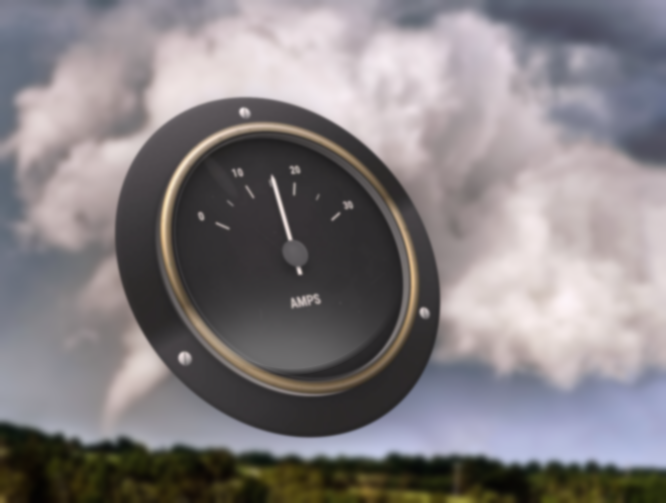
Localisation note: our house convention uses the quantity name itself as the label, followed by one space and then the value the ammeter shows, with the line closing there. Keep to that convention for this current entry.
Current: 15 A
